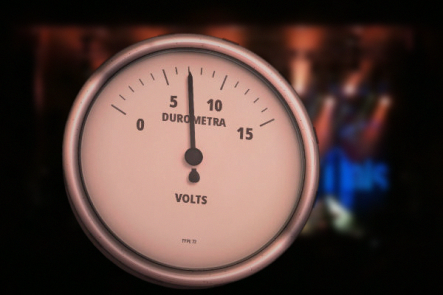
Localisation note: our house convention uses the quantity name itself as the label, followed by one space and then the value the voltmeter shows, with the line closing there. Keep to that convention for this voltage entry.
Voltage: 7 V
